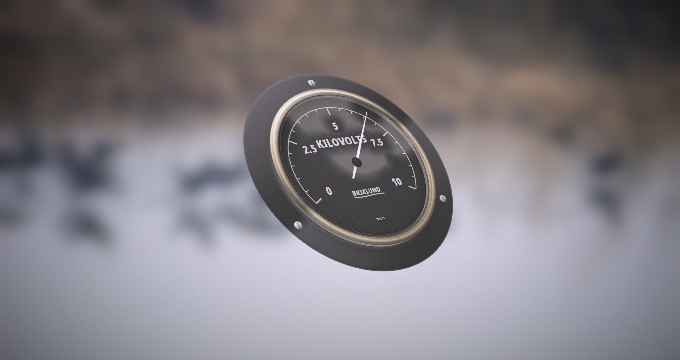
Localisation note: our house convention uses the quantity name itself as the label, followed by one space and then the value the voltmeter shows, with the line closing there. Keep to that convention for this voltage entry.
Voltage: 6.5 kV
